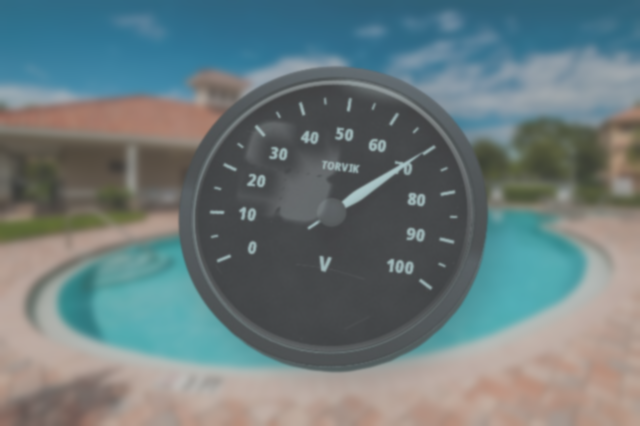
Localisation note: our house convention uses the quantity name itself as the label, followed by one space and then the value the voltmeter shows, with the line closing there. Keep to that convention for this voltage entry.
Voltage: 70 V
